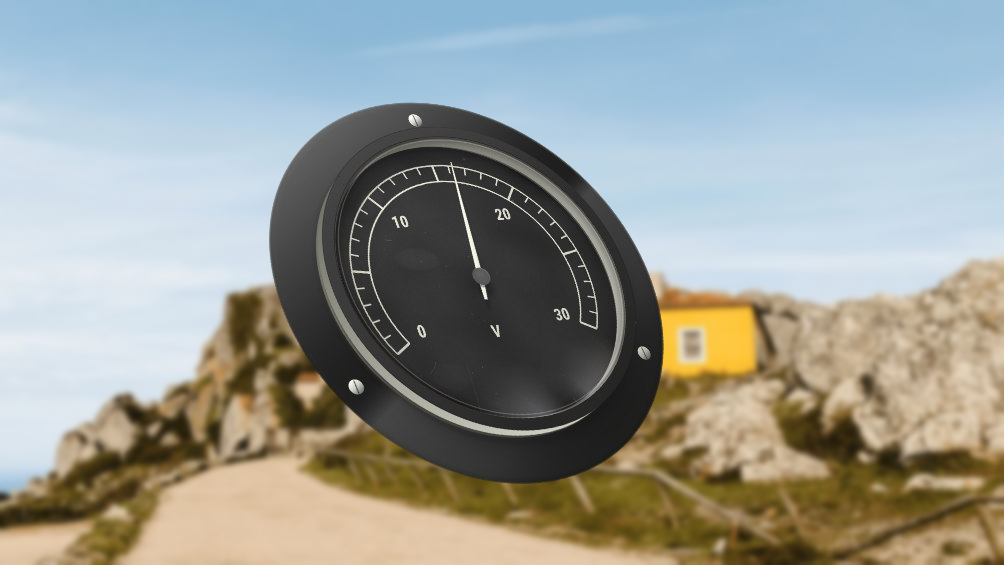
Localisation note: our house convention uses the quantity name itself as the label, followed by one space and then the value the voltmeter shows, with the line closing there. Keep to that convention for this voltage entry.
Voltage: 16 V
